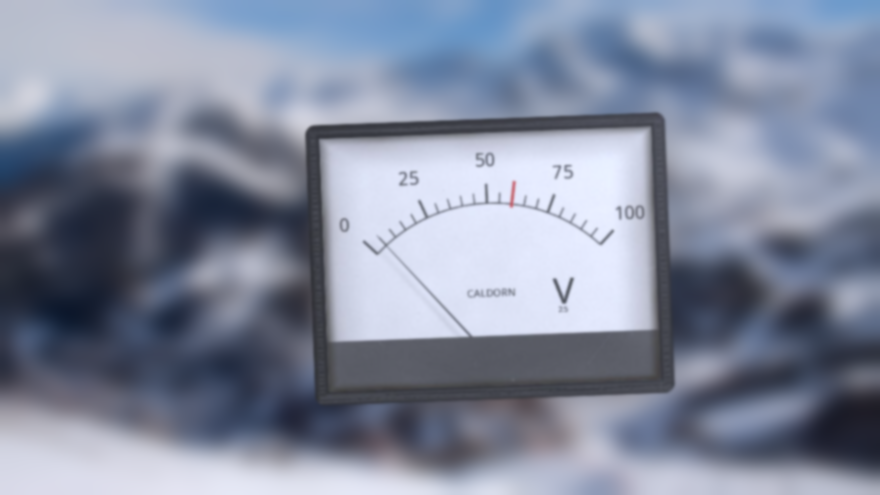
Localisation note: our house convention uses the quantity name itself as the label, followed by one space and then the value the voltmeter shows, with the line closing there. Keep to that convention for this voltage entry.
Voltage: 5 V
